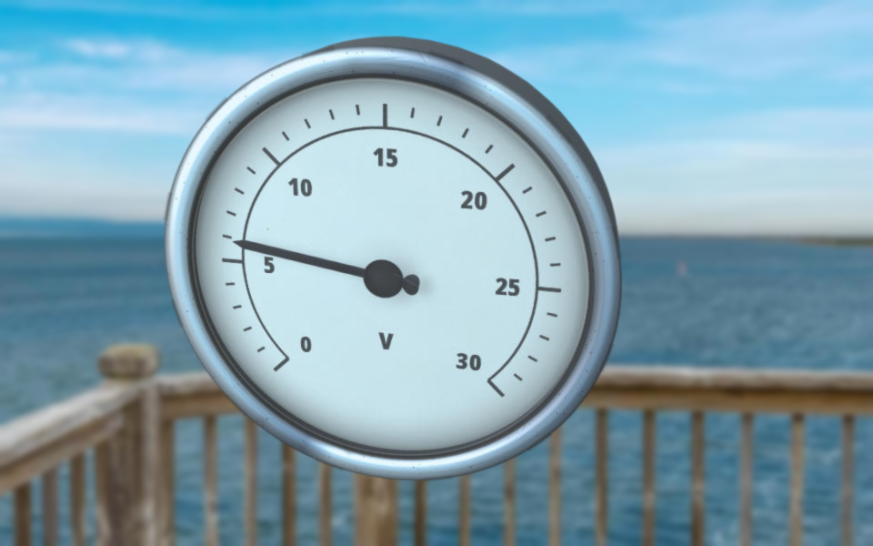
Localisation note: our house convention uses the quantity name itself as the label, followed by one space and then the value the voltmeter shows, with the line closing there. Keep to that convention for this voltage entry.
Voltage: 6 V
